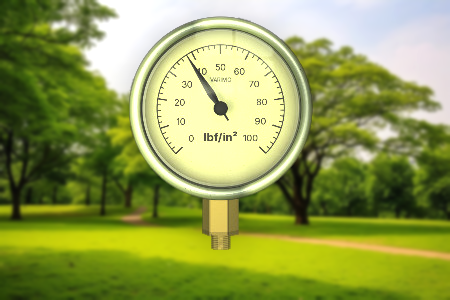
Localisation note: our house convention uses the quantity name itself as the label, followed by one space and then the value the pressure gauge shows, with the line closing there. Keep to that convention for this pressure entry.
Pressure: 38 psi
